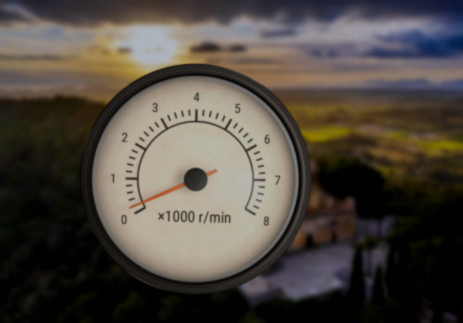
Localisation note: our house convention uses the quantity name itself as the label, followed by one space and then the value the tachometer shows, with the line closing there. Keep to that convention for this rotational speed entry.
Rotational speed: 200 rpm
